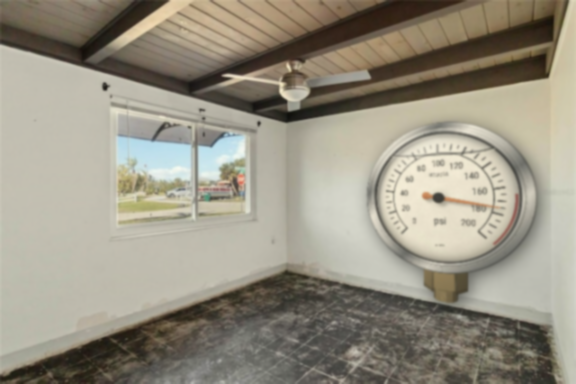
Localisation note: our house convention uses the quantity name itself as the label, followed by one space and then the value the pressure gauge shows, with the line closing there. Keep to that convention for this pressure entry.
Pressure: 175 psi
